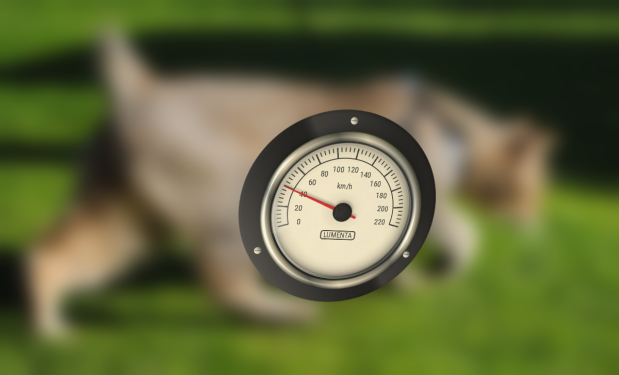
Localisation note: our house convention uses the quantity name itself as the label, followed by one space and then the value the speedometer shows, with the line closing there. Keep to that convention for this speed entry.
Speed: 40 km/h
